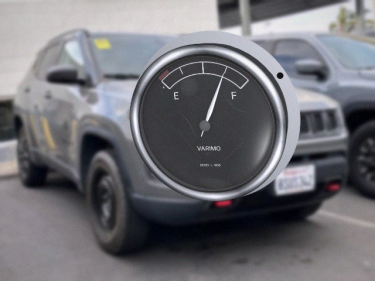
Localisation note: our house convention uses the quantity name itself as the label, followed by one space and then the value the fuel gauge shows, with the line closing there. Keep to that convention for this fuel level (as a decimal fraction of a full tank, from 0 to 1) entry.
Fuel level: 0.75
